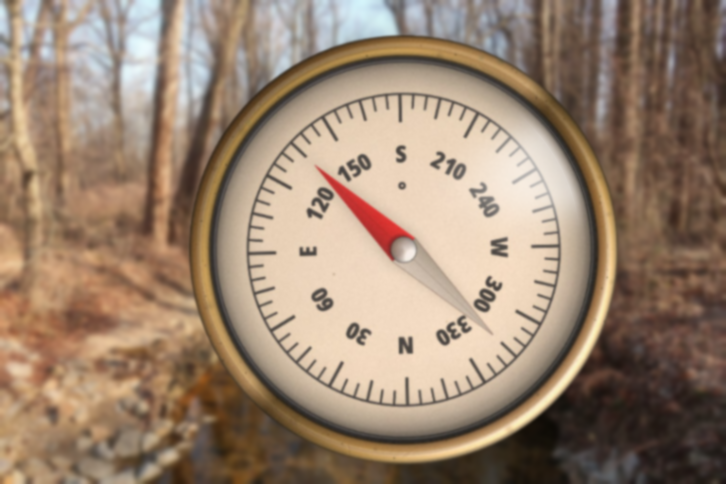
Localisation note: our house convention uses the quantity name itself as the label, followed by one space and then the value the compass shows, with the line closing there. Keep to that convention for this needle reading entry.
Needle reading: 135 °
